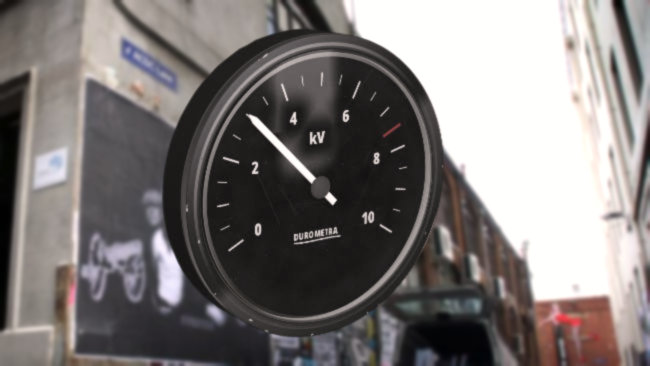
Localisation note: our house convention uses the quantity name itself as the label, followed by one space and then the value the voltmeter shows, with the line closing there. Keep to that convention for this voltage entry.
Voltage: 3 kV
